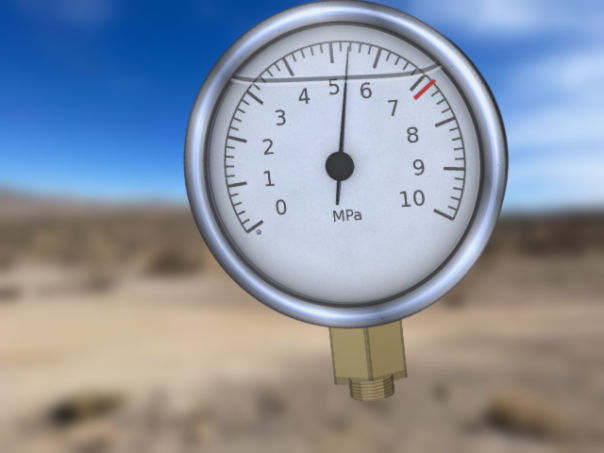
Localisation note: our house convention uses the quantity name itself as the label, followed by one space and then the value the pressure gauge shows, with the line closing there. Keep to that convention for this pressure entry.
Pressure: 5.4 MPa
